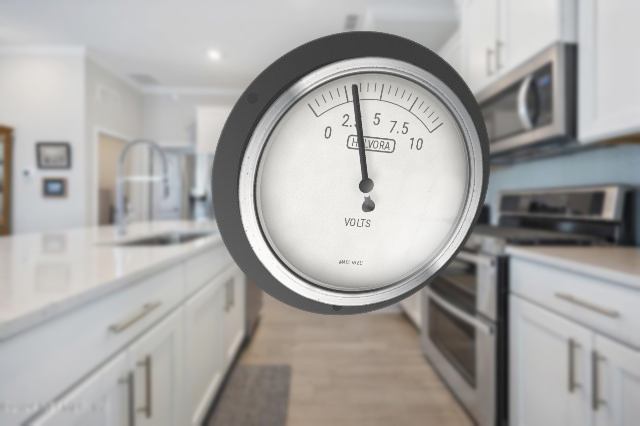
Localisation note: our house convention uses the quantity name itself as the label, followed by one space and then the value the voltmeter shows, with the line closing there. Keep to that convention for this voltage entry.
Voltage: 3 V
